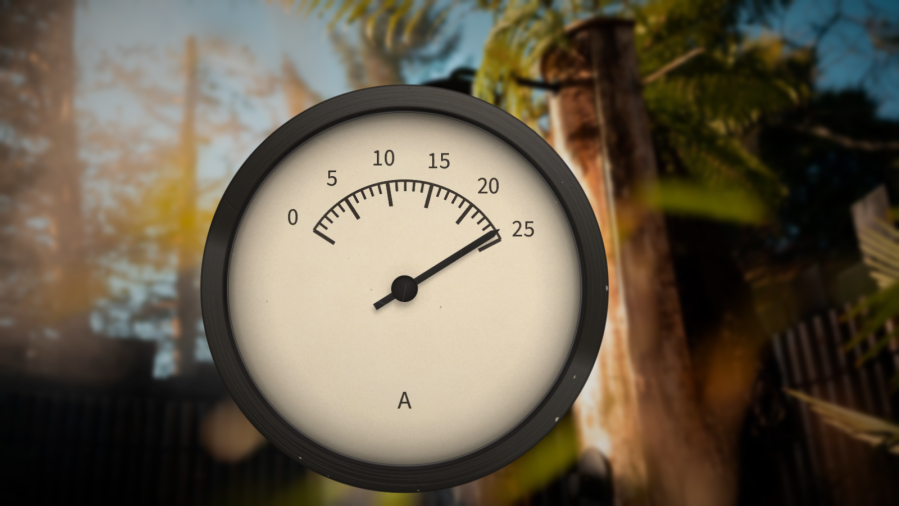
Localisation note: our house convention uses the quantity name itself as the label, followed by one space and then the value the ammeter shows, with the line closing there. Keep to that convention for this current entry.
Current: 24 A
